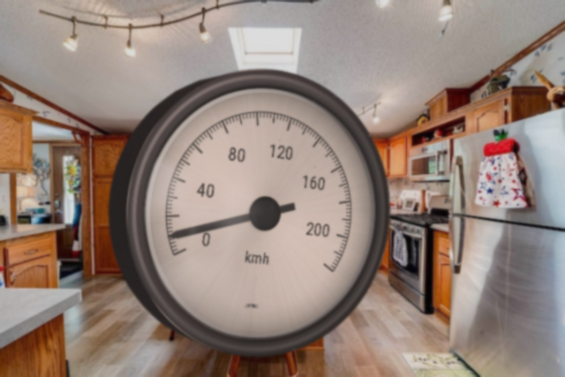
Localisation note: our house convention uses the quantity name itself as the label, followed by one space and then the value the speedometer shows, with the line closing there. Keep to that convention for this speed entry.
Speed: 10 km/h
